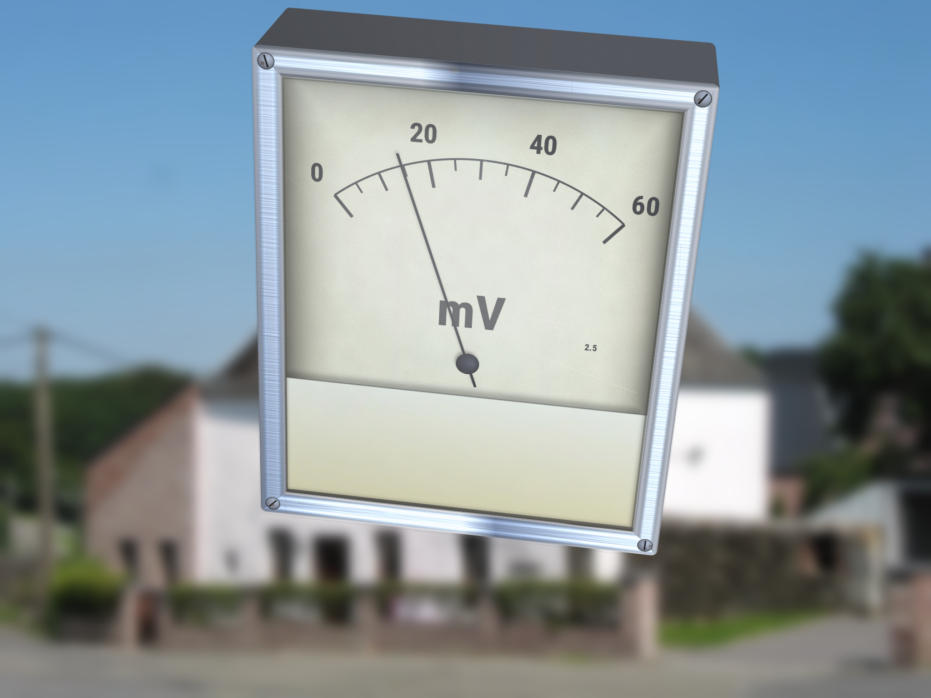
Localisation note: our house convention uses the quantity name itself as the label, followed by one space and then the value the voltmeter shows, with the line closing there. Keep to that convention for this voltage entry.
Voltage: 15 mV
